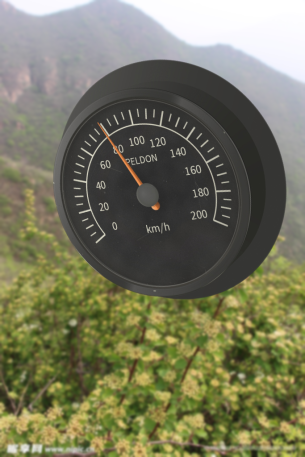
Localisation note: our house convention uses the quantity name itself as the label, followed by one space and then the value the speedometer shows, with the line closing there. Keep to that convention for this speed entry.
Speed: 80 km/h
